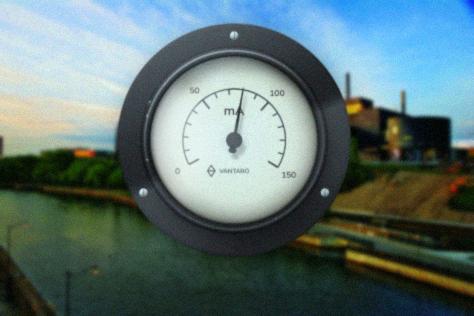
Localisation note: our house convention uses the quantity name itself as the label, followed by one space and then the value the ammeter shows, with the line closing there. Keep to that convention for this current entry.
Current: 80 mA
